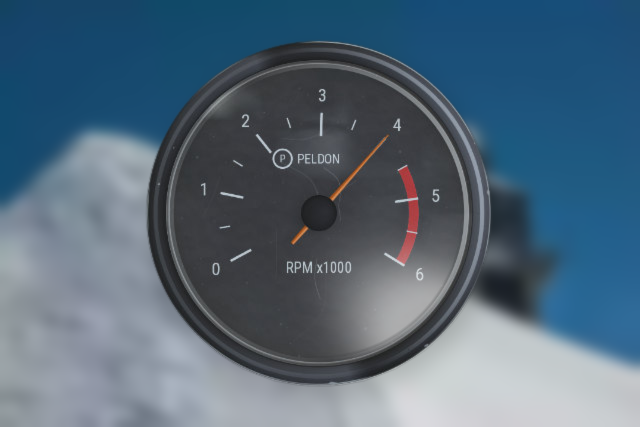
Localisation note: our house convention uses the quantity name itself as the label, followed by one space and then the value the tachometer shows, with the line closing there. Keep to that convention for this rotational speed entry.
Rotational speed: 4000 rpm
